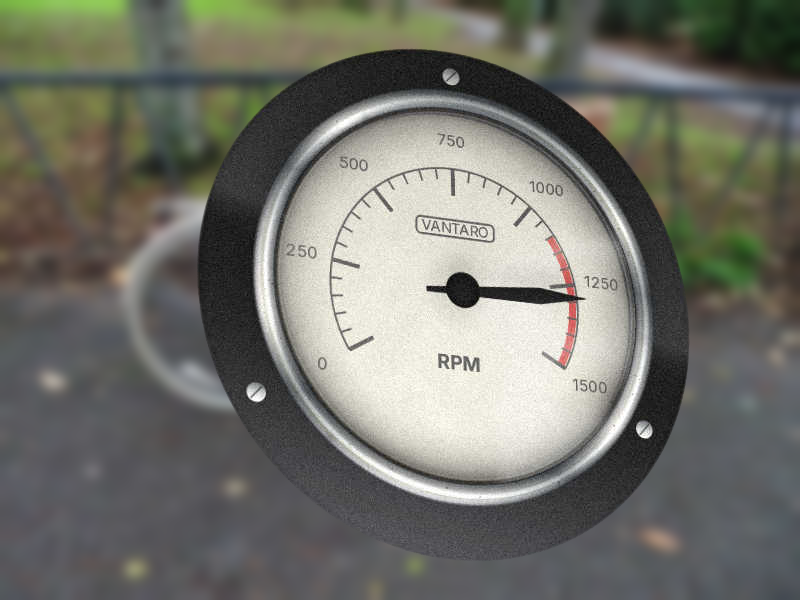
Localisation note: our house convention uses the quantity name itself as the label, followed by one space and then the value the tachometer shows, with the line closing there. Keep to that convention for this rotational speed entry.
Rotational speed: 1300 rpm
